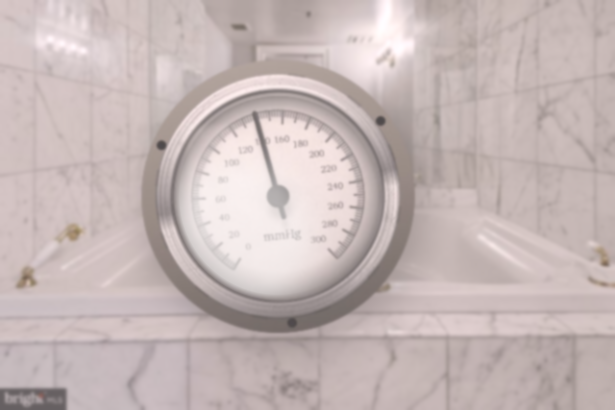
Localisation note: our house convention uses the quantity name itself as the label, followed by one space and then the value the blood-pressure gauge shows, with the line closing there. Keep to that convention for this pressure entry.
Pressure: 140 mmHg
